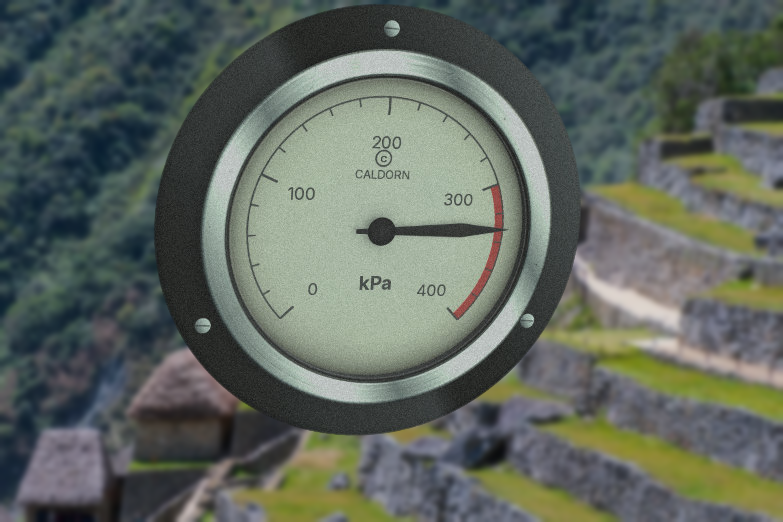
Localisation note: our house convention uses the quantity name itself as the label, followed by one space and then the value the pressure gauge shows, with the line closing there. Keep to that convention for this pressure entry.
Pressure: 330 kPa
